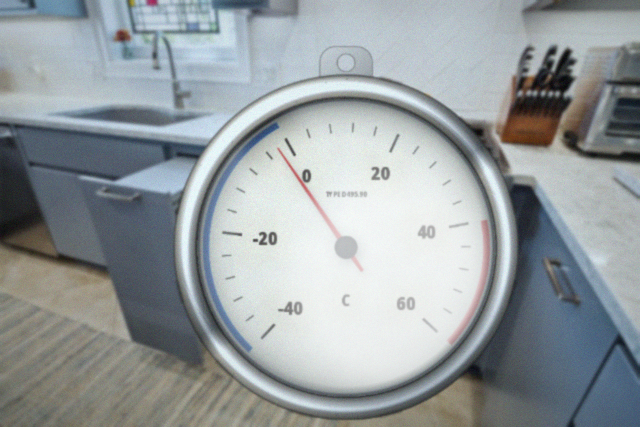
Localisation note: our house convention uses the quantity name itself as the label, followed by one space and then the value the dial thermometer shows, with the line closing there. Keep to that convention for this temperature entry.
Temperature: -2 °C
